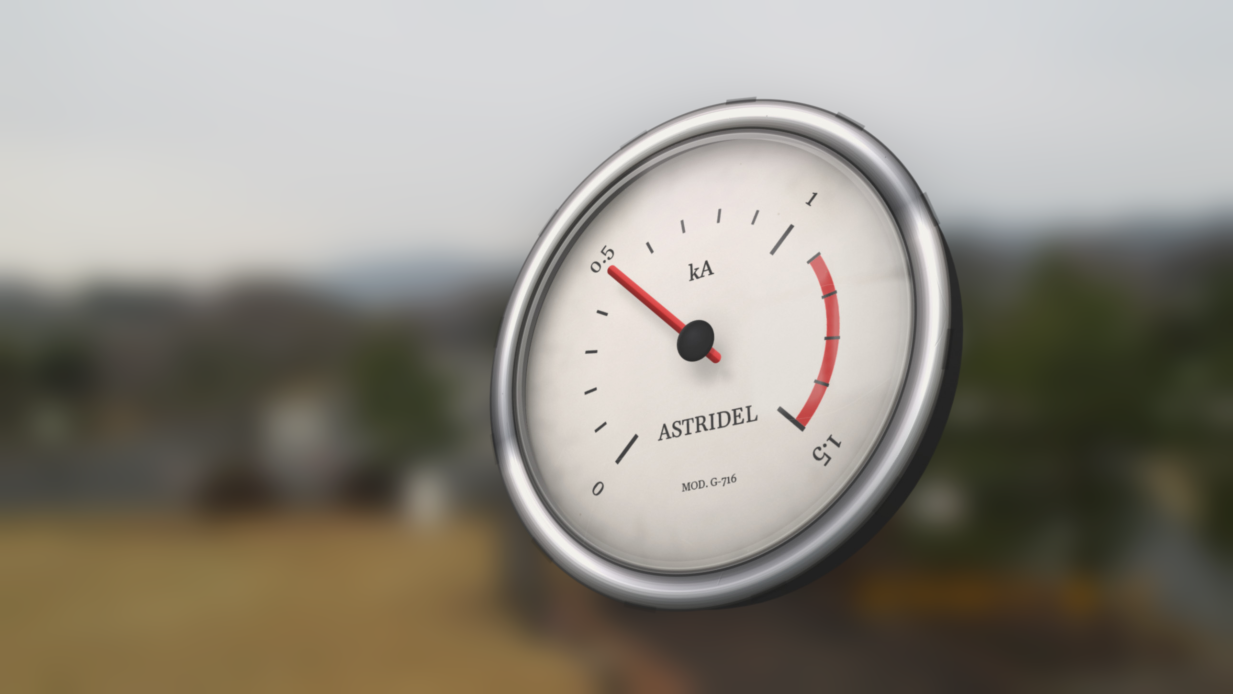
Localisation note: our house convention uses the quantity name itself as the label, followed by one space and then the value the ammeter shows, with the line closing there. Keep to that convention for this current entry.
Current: 0.5 kA
